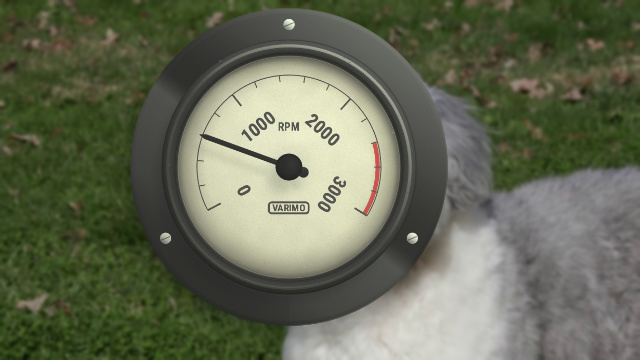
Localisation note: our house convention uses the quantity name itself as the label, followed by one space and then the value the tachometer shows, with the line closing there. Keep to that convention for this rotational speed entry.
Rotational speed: 600 rpm
